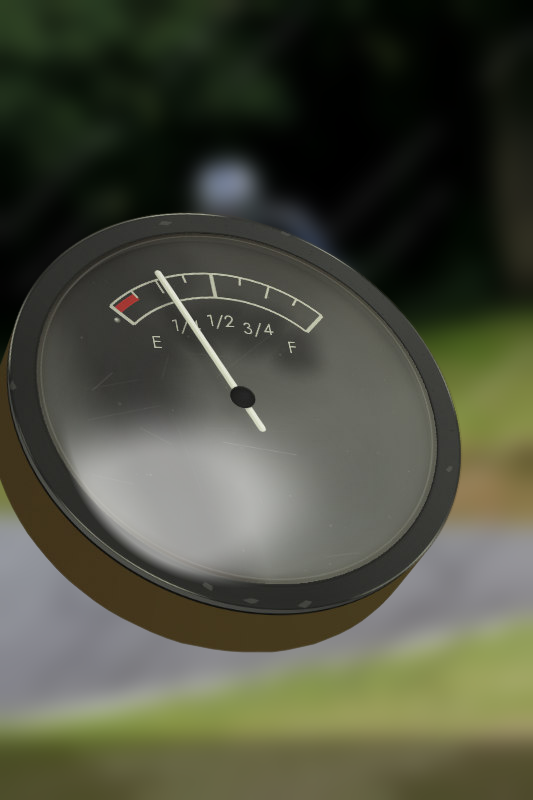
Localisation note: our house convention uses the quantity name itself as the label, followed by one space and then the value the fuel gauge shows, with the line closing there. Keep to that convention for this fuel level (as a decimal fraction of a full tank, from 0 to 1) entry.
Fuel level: 0.25
